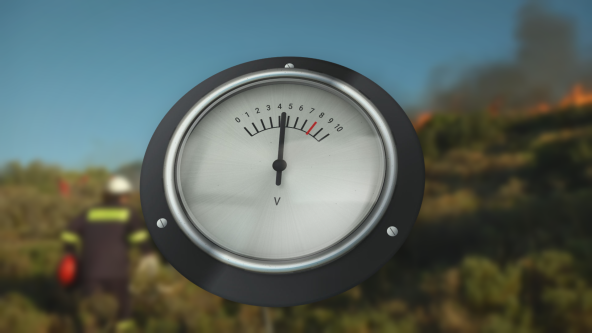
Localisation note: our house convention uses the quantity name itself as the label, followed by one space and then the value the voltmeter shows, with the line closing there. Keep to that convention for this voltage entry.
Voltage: 4.5 V
